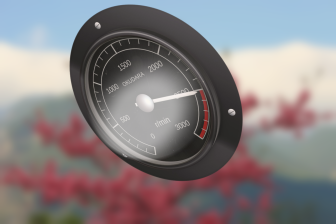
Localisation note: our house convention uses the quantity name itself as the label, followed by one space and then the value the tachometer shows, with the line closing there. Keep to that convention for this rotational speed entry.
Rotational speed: 2500 rpm
